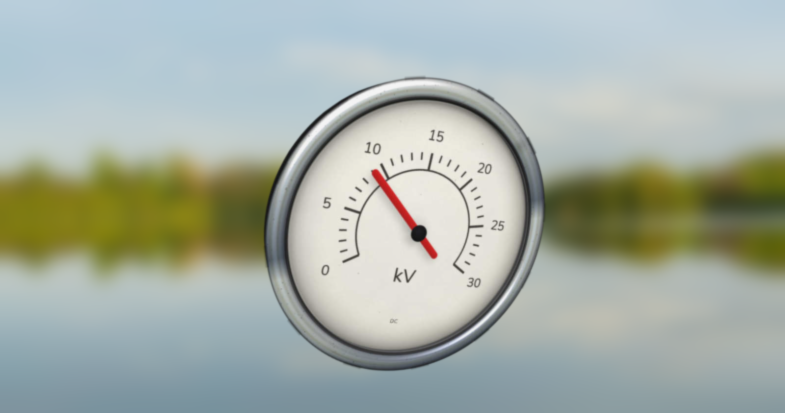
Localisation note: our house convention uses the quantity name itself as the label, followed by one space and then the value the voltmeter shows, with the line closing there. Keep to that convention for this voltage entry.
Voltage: 9 kV
